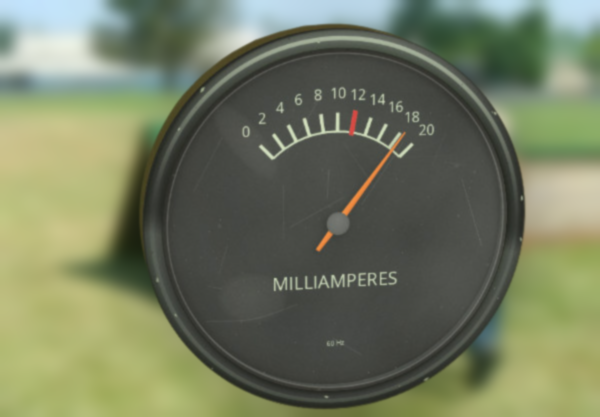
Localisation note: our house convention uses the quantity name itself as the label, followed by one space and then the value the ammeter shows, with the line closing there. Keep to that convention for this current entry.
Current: 18 mA
